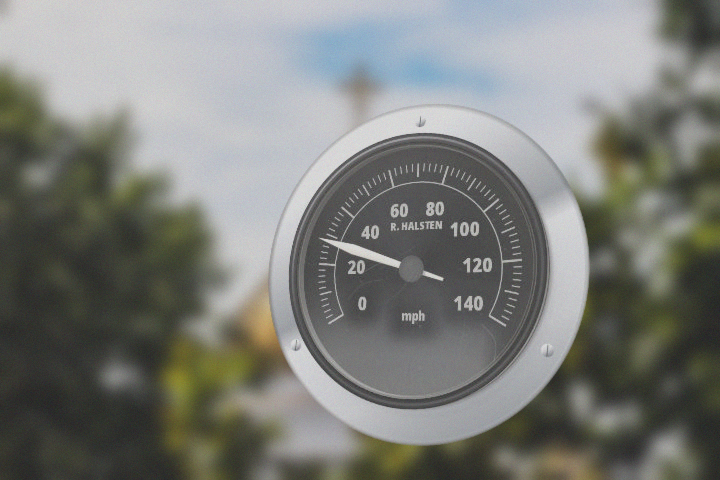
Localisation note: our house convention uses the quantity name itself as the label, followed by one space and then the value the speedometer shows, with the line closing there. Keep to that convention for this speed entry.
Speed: 28 mph
